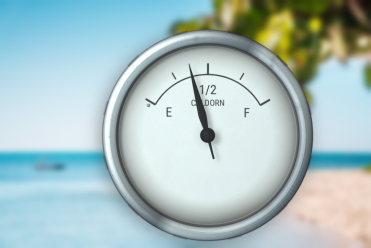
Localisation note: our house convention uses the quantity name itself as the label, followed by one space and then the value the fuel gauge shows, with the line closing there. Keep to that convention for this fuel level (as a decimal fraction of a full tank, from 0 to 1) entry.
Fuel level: 0.375
